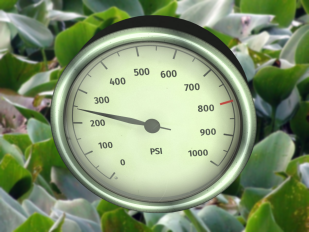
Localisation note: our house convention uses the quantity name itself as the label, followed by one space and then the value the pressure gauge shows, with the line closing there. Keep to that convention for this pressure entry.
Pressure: 250 psi
